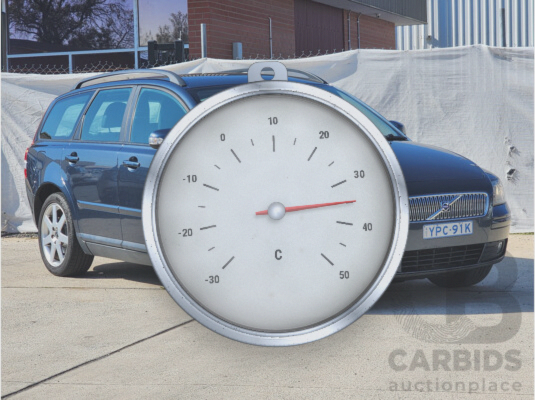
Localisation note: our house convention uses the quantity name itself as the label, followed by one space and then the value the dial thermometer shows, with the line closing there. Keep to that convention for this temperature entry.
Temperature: 35 °C
